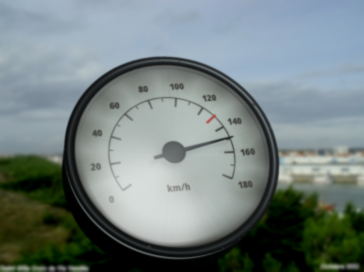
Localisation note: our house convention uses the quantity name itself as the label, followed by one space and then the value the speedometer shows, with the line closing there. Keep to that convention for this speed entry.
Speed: 150 km/h
